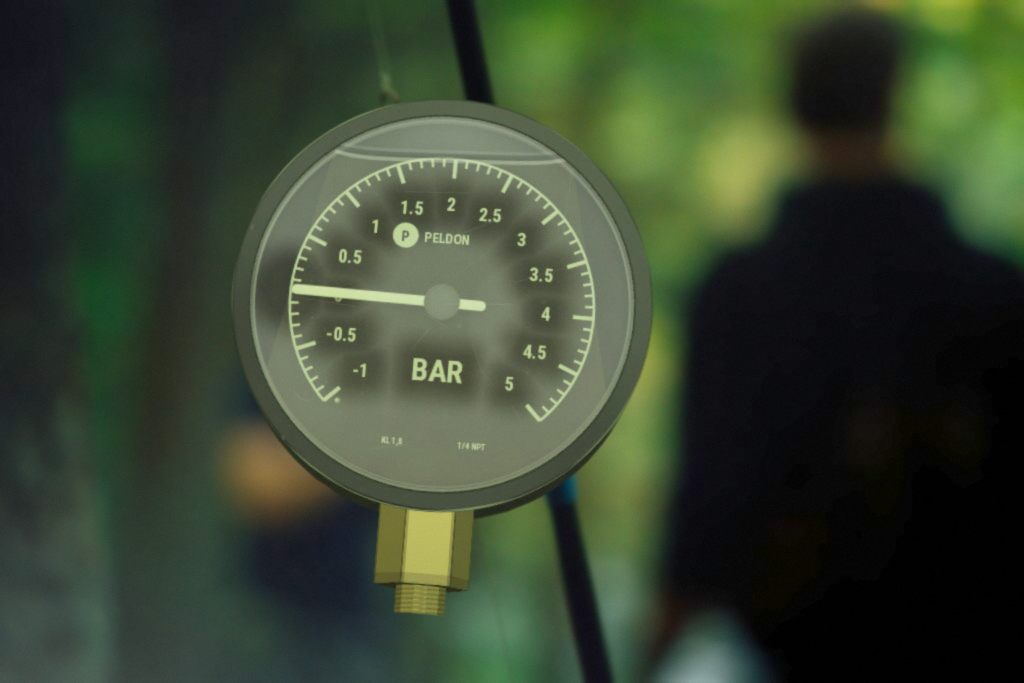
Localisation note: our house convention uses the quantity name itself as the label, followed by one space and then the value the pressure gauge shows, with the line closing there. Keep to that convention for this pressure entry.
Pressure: 0 bar
